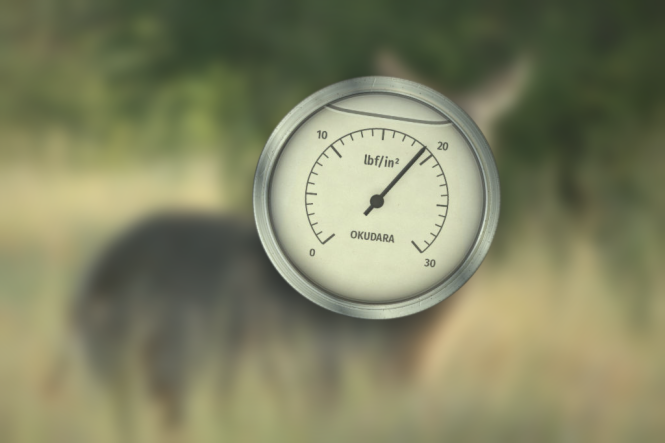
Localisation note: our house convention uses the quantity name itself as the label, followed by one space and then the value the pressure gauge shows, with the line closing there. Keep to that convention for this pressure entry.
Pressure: 19 psi
